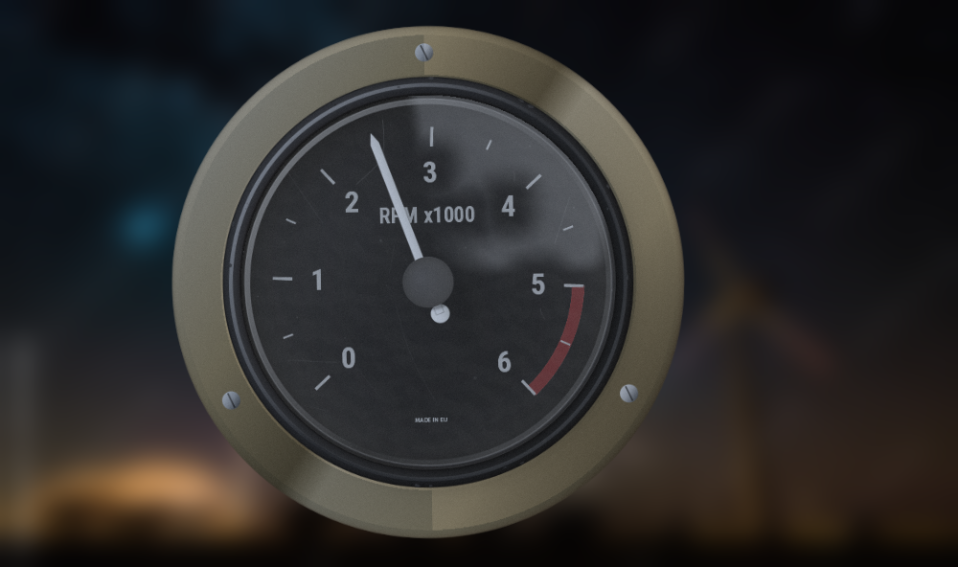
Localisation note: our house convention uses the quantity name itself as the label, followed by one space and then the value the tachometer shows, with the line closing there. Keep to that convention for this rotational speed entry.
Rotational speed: 2500 rpm
